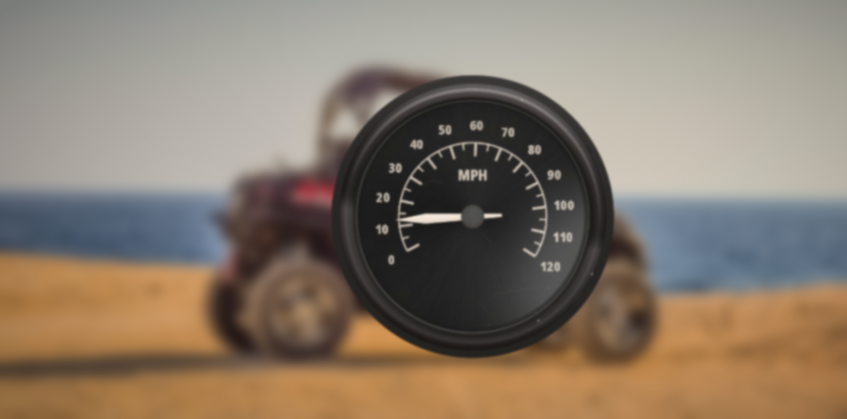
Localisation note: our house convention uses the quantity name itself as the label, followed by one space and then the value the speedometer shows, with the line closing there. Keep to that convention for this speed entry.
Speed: 12.5 mph
